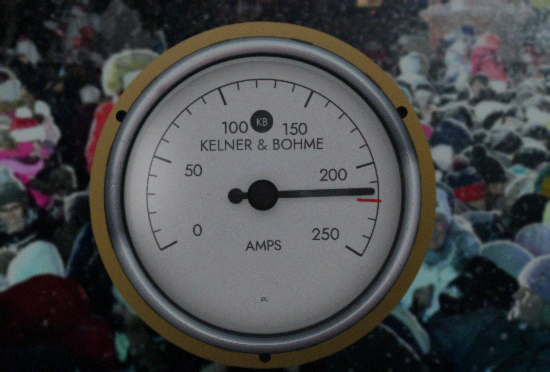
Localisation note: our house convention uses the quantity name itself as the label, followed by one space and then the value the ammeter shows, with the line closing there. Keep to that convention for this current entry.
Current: 215 A
